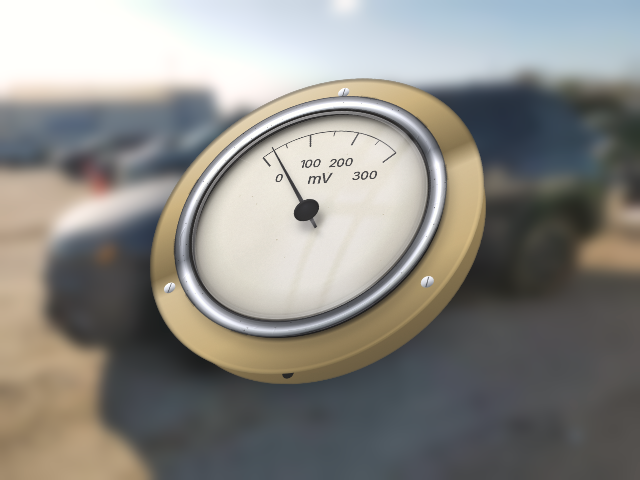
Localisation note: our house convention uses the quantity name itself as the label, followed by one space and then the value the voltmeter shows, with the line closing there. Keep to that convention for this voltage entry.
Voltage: 25 mV
